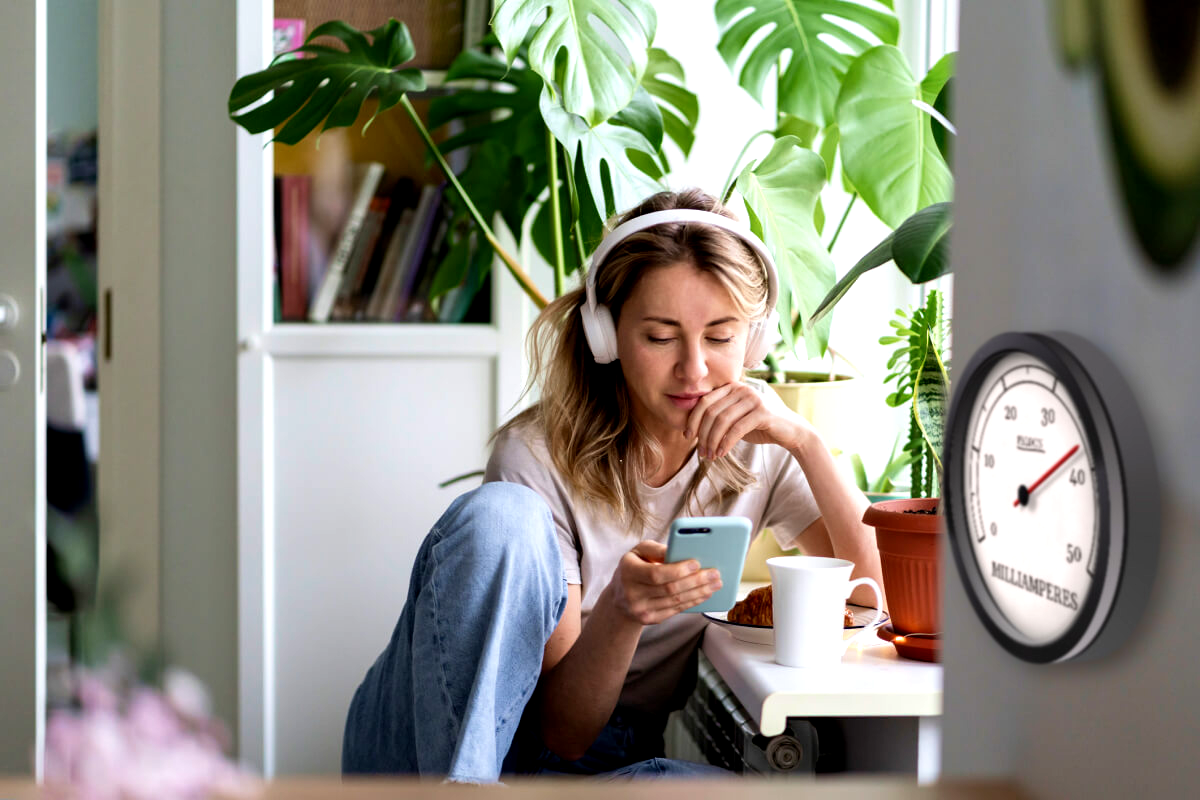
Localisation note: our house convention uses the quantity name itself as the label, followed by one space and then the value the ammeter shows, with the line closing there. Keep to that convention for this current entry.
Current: 37.5 mA
